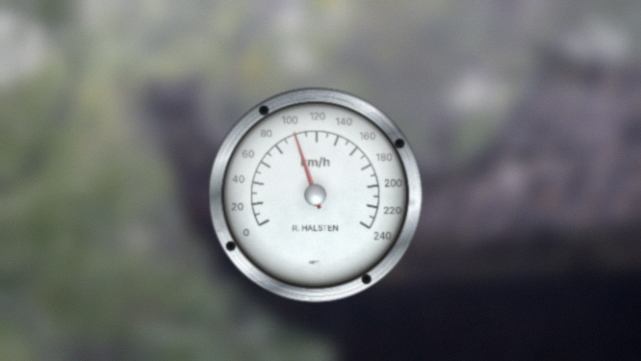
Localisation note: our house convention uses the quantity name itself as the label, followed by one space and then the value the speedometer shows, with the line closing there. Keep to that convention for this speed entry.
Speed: 100 km/h
